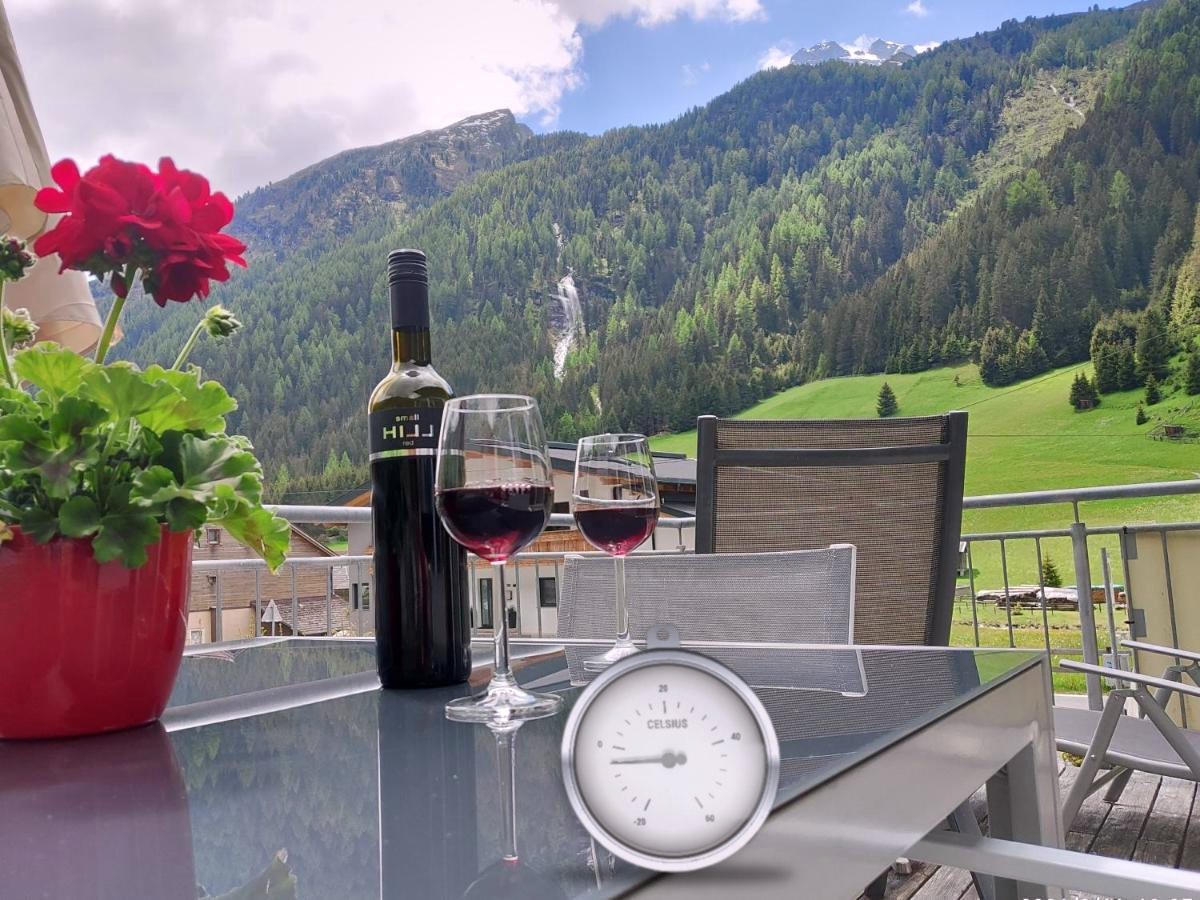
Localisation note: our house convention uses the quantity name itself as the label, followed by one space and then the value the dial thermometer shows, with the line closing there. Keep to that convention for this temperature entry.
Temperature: -4 °C
